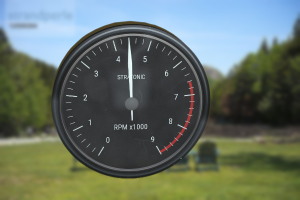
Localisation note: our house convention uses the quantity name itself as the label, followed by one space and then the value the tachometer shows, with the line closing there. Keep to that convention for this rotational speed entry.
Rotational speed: 4400 rpm
